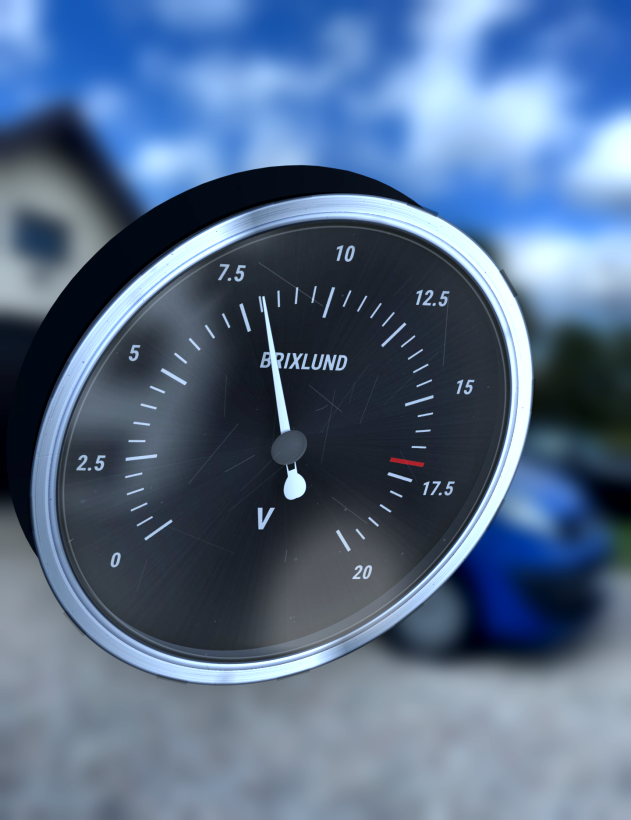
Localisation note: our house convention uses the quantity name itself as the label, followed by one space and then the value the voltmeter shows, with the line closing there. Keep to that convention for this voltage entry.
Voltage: 8 V
